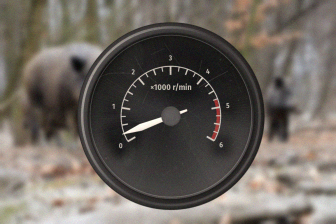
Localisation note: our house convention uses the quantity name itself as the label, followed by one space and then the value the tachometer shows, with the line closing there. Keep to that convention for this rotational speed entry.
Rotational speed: 250 rpm
